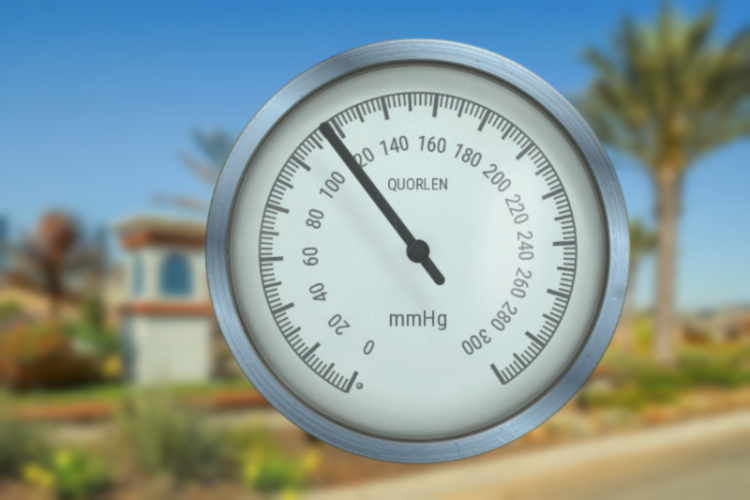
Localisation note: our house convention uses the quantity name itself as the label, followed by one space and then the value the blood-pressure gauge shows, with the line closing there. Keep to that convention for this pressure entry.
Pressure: 116 mmHg
